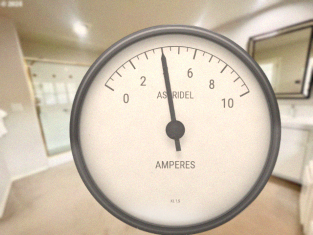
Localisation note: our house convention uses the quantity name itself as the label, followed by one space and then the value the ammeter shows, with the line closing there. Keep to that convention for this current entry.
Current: 4 A
